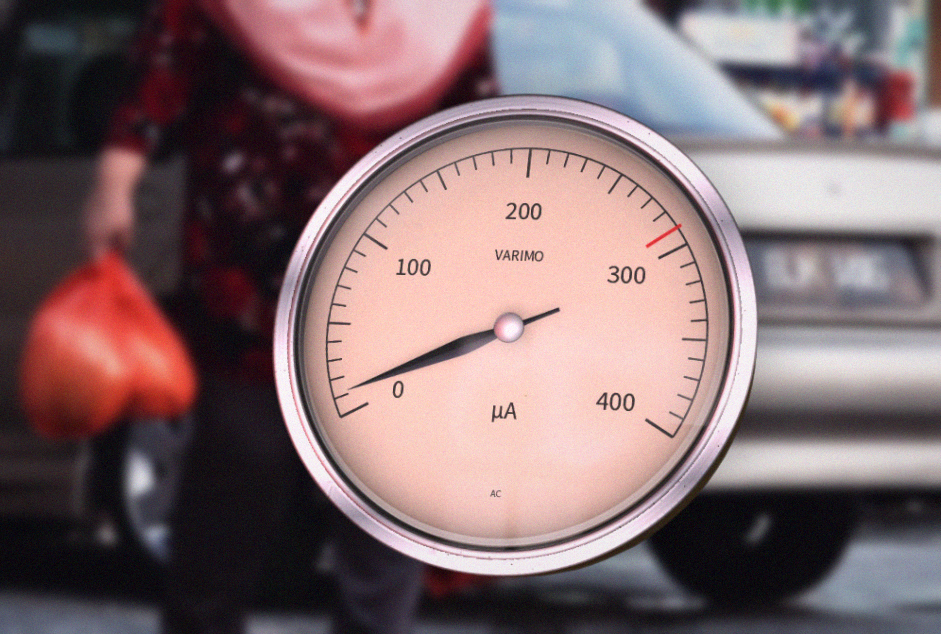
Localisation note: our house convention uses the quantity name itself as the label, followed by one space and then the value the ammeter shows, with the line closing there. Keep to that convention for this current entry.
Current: 10 µA
